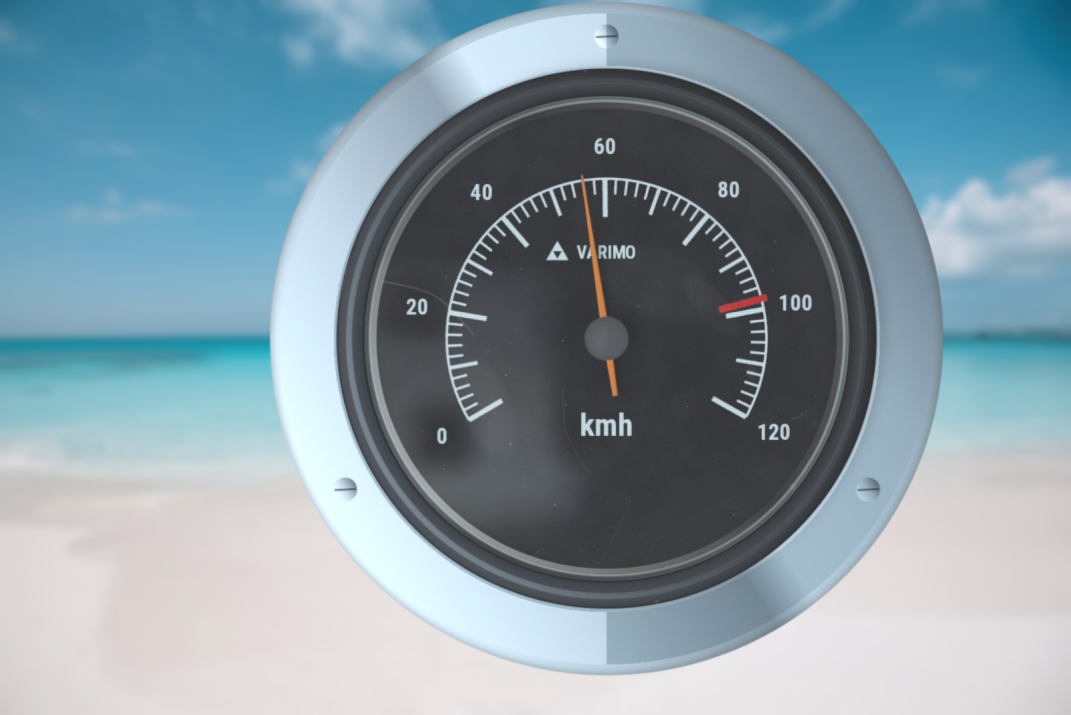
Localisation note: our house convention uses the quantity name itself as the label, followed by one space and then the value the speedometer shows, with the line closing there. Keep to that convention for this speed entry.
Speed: 56 km/h
